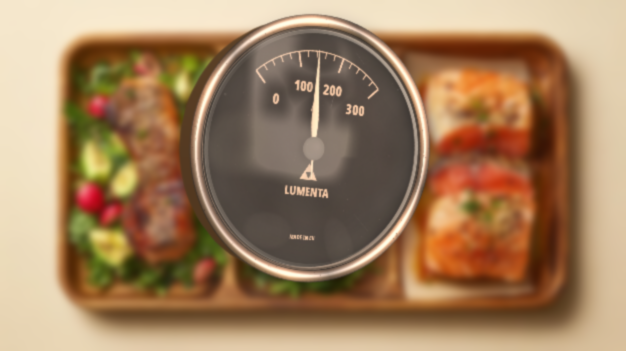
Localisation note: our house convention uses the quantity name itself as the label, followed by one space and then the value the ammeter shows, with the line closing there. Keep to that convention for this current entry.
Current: 140 A
